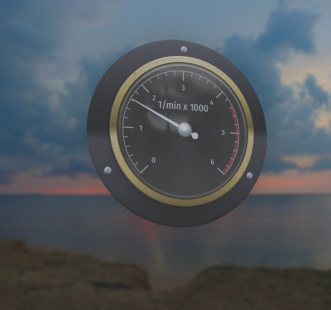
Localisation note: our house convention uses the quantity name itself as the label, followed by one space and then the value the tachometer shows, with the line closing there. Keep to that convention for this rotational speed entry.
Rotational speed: 1600 rpm
